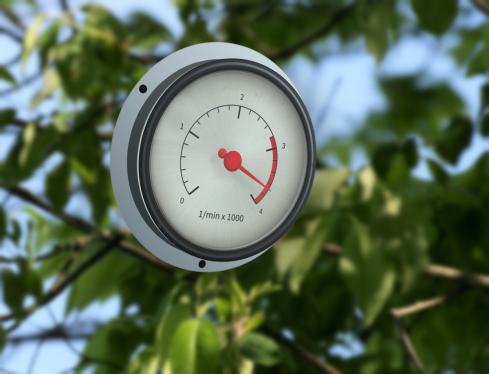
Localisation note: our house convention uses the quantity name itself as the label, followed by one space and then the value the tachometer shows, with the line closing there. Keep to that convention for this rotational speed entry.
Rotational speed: 3700 rpm
